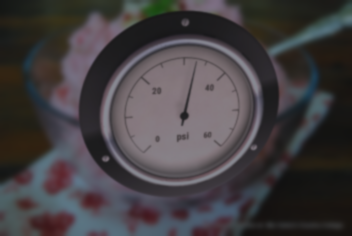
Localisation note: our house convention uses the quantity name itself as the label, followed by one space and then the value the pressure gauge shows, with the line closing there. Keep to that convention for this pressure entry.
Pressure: 32.5 psi
